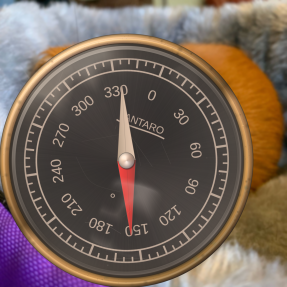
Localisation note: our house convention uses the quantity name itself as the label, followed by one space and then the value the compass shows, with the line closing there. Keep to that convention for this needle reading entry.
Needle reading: 155 °
